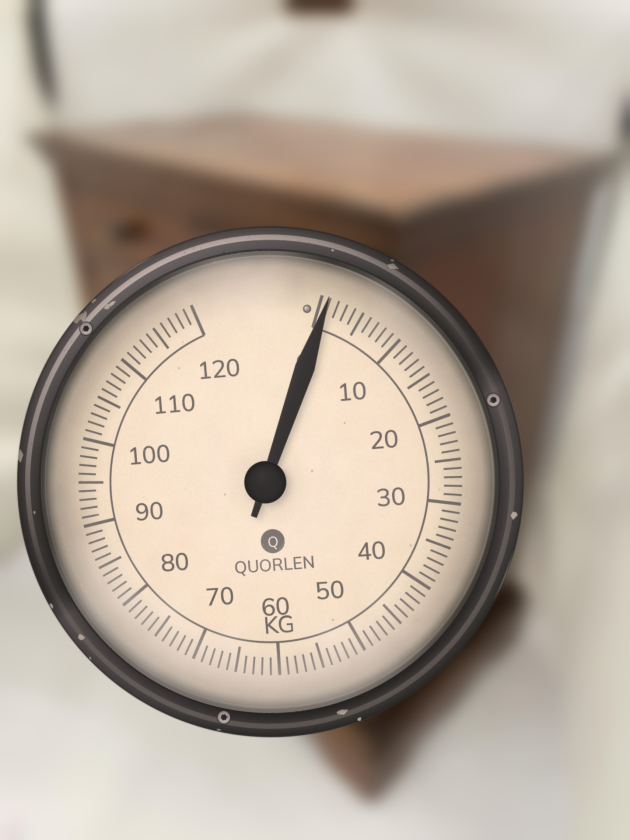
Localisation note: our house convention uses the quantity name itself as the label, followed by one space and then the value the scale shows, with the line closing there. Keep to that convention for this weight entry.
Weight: 1 kg
